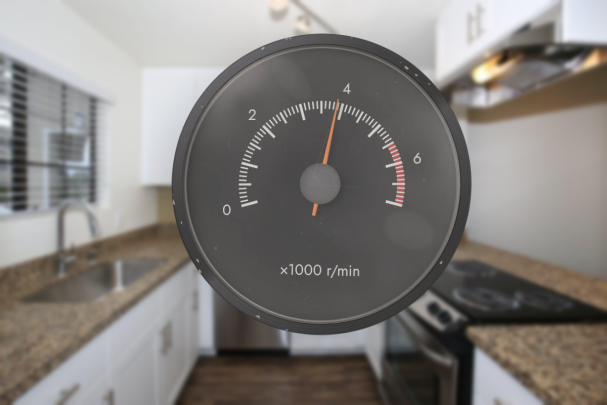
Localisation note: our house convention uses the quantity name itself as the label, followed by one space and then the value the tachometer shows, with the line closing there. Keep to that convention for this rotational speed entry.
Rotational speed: 3900 rpm
